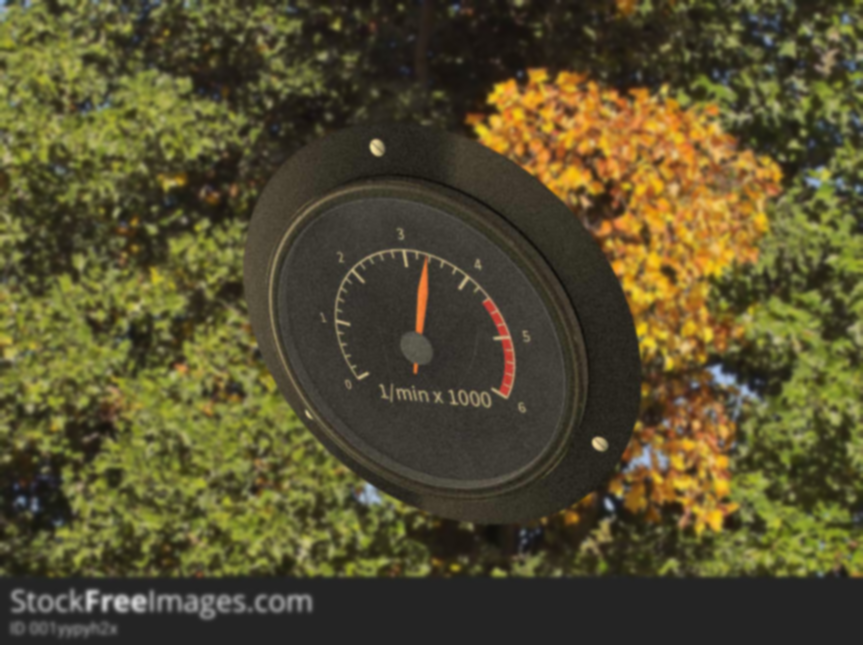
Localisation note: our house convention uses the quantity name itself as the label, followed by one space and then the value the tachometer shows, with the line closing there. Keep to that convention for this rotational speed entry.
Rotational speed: 3400 rpm
